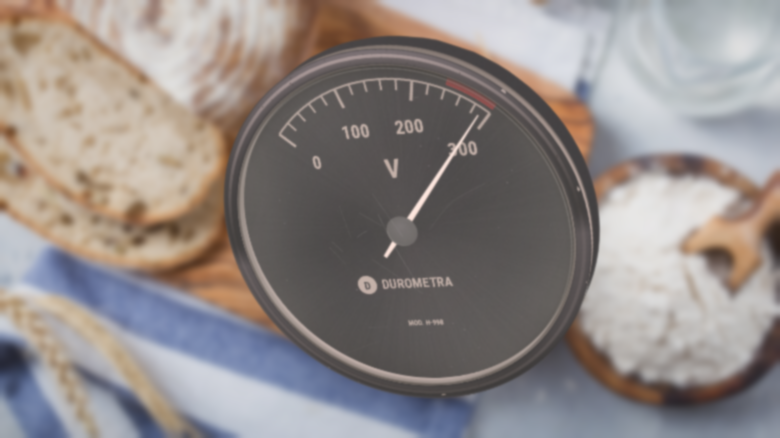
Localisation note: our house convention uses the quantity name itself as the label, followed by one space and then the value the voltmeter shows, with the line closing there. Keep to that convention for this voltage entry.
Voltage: 290 V
